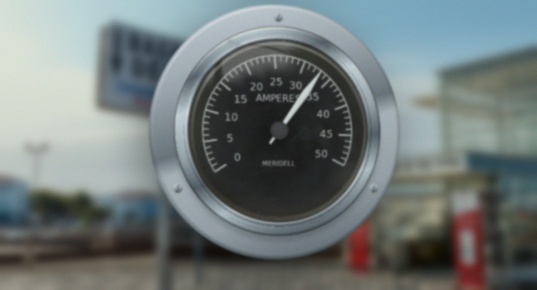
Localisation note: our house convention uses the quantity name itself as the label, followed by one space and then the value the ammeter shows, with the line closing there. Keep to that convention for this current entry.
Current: 33 A
